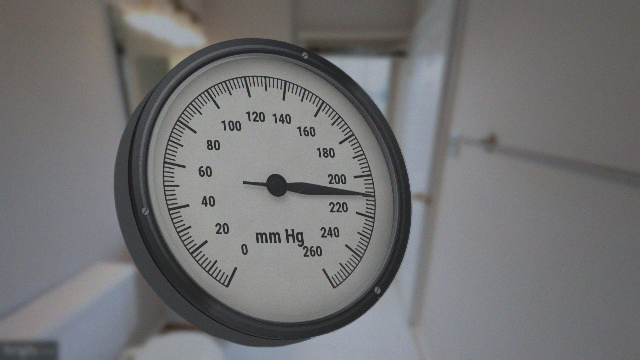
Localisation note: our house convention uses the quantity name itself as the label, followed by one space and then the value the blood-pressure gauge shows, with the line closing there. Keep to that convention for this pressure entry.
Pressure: 210 mmHg
